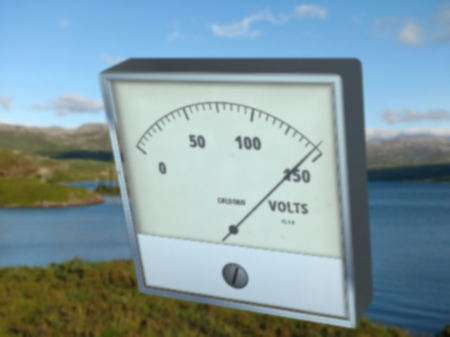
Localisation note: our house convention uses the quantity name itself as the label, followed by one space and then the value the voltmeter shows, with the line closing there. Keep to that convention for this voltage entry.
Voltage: 145 V
